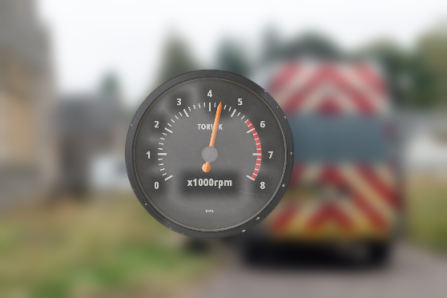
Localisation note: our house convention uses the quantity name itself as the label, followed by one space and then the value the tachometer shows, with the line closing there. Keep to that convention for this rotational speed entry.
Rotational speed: 4400 rpm
